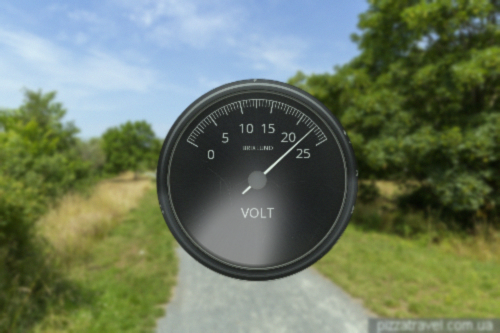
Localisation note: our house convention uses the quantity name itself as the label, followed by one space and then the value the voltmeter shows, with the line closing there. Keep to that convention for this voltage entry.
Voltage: 22.5 V
